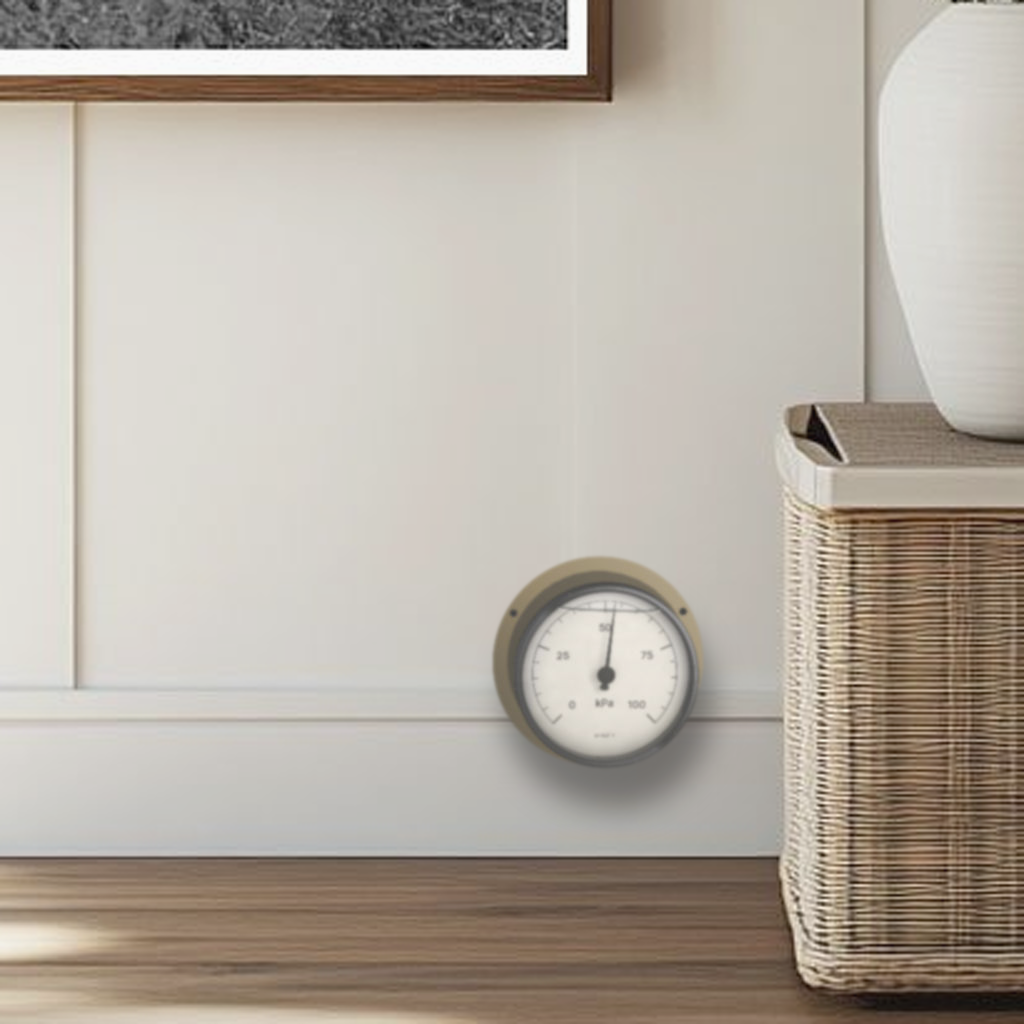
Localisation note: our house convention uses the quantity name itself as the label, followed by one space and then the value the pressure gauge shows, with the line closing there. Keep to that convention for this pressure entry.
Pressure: 52.5 kPa
